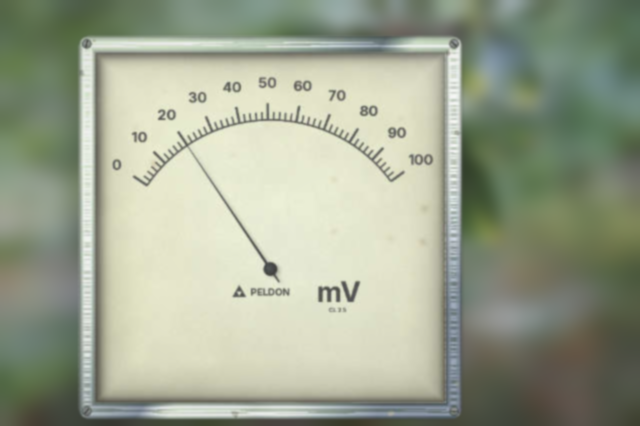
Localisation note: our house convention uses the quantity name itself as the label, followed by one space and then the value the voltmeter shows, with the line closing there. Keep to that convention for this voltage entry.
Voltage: 20 mV
